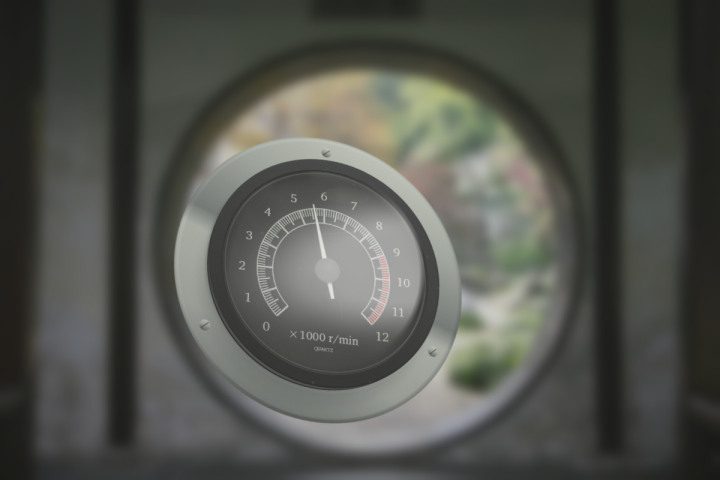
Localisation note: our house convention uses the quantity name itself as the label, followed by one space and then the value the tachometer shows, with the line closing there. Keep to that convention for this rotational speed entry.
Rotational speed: 5500 rpm
